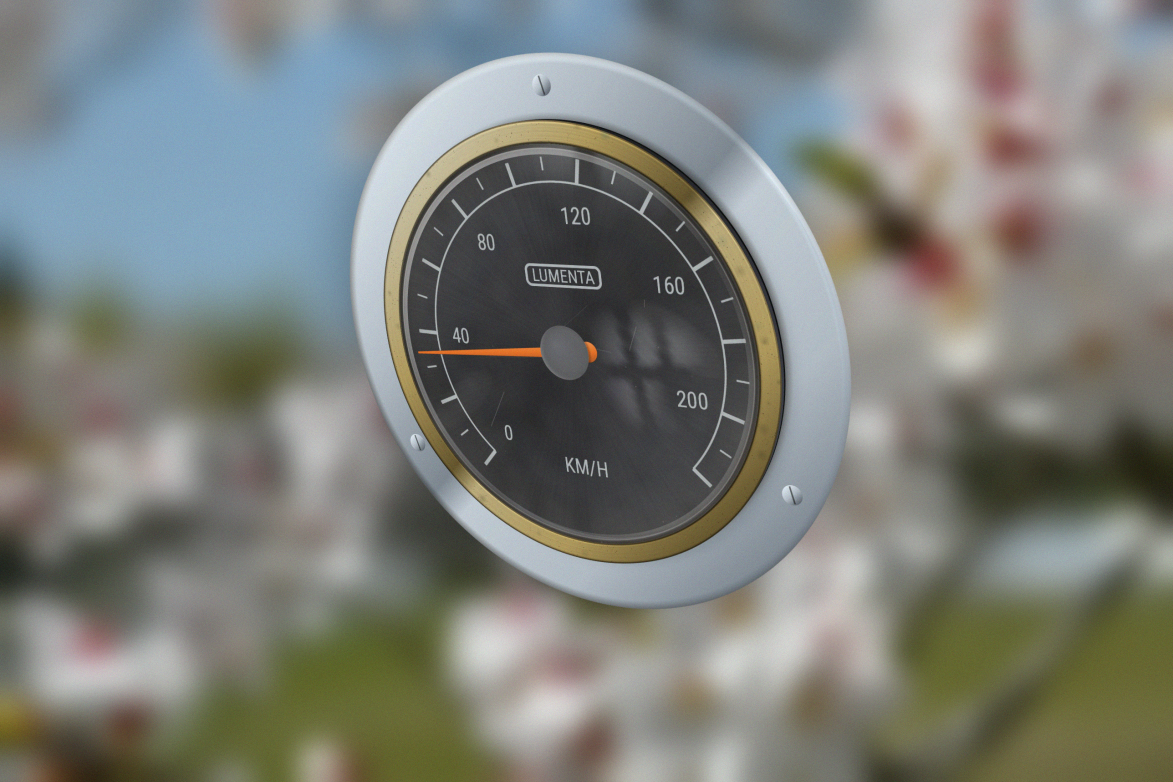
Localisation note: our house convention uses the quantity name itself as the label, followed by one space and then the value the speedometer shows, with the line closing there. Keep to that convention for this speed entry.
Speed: 35 km/h
